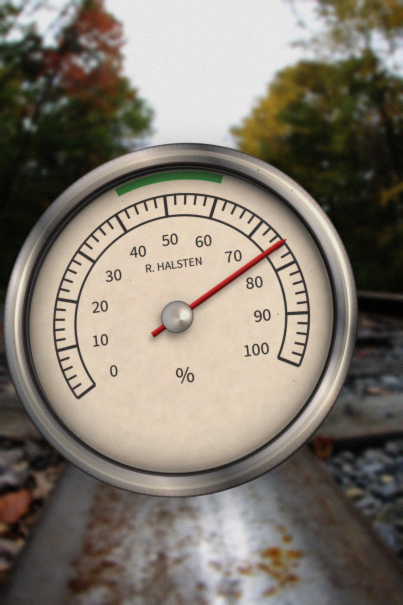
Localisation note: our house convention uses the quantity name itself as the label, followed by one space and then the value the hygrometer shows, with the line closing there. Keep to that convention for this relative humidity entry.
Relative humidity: 76 %
